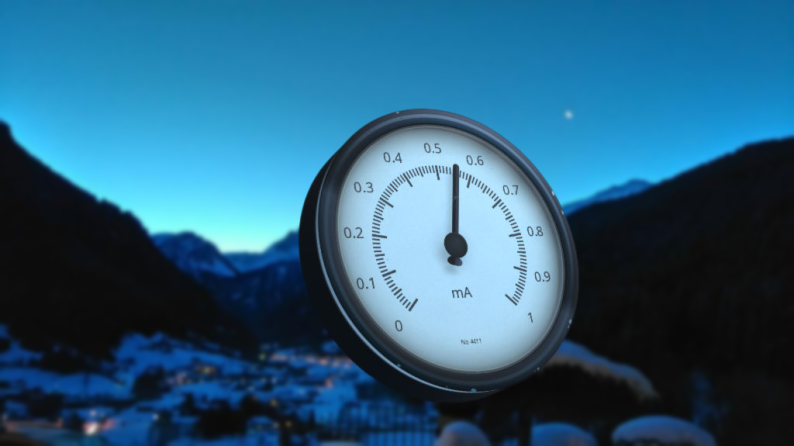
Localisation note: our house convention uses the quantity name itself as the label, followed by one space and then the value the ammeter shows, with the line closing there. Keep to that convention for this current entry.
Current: 0.55 mA
